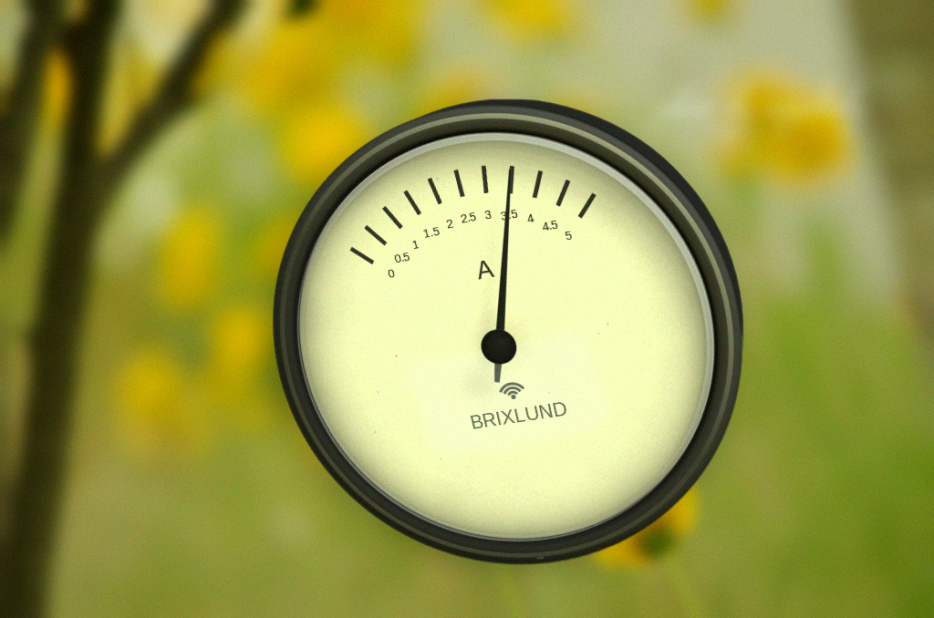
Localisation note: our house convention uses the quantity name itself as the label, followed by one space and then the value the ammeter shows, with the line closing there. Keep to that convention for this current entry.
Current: 3.5 A
